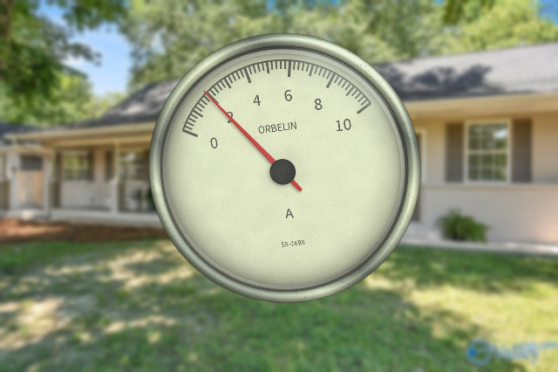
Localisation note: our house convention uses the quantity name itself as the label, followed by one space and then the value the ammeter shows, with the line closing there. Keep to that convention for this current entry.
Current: 2 A
